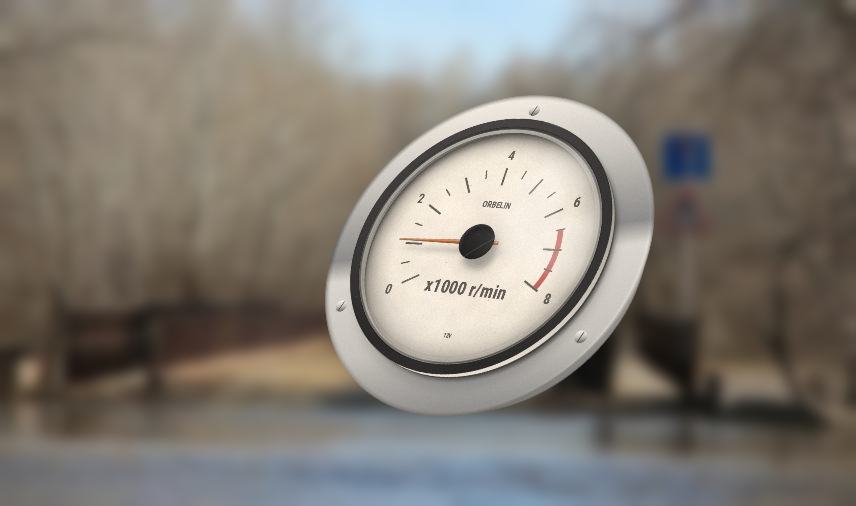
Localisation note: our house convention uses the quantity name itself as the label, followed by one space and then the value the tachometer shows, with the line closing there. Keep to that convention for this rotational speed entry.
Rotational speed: 1000 rpm
